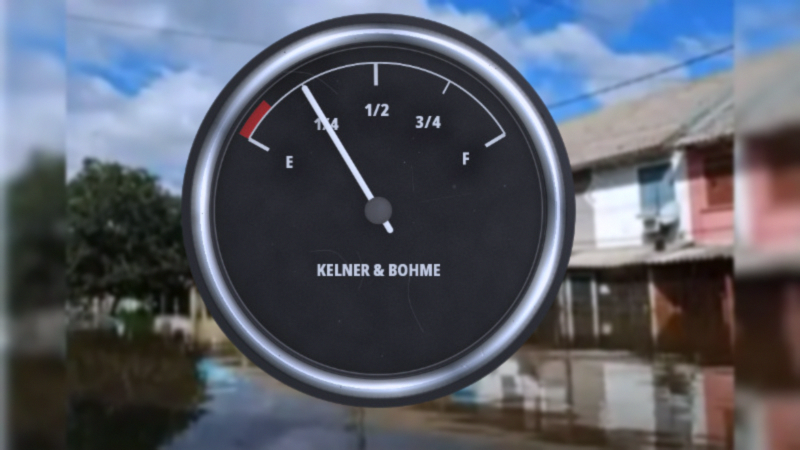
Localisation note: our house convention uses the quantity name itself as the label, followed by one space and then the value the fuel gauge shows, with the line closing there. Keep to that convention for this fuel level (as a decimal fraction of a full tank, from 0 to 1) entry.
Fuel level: 0.25
